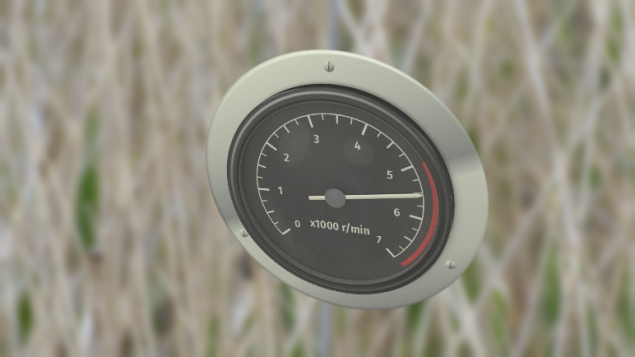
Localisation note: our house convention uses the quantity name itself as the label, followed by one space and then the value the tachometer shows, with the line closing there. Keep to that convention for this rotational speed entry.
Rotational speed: 5500 rpm
